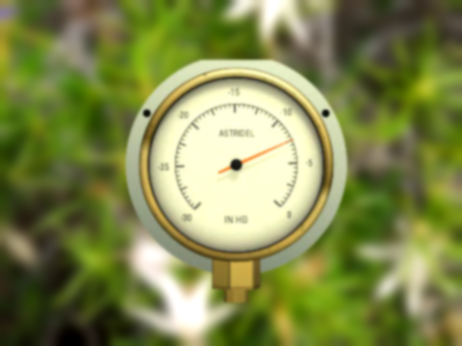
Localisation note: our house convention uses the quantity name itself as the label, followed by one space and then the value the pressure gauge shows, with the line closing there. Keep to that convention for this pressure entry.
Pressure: -7.5 inHg
